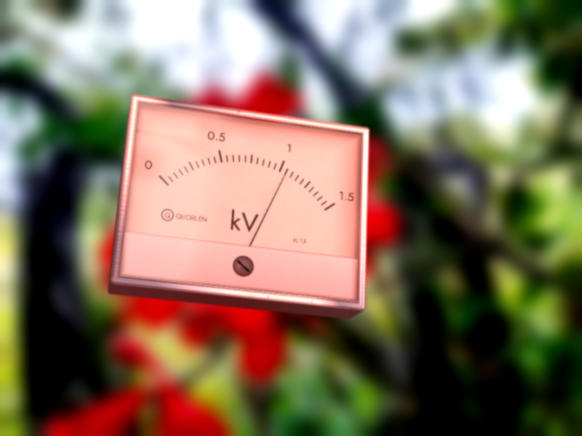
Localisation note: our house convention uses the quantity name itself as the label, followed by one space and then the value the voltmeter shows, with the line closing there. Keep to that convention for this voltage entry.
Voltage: 1.05 kV
